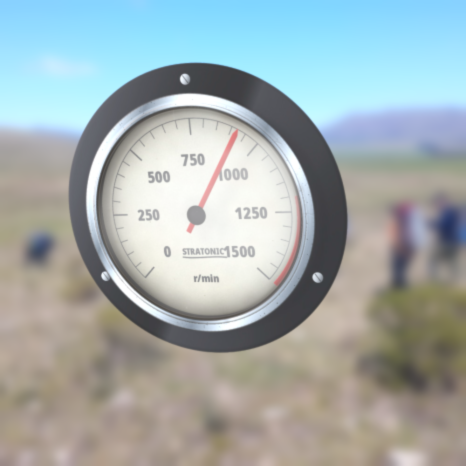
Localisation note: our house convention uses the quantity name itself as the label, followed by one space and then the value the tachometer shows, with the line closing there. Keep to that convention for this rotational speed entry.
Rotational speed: 925 rpm
